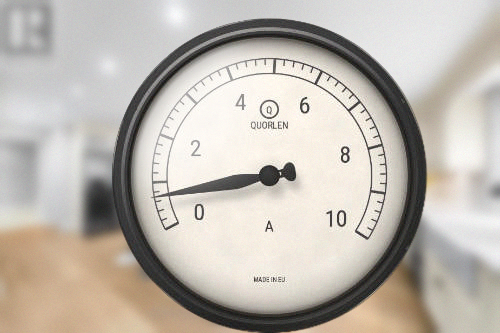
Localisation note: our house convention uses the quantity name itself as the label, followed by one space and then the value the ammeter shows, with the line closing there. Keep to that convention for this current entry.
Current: 0.7 A
